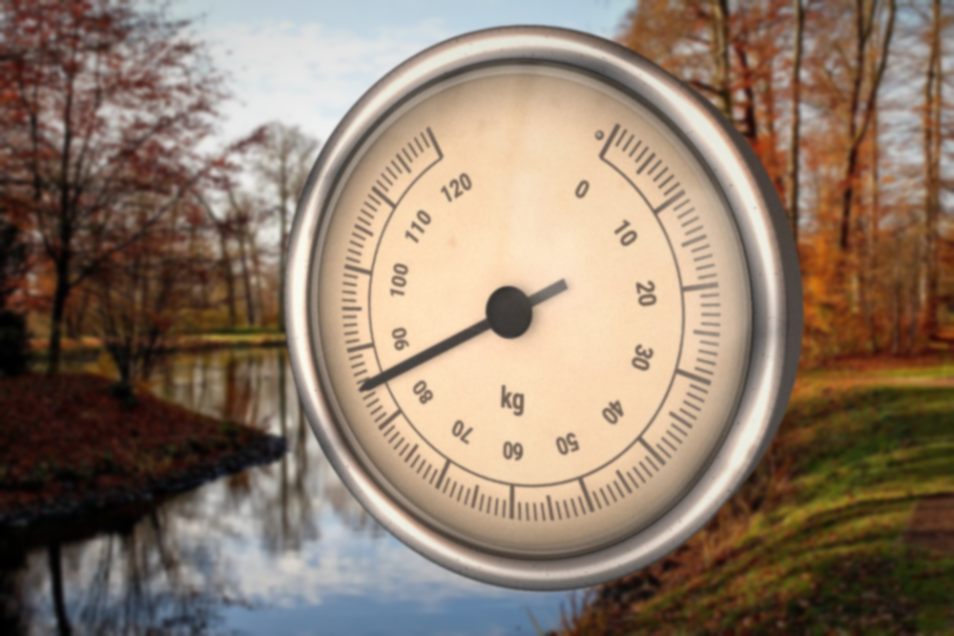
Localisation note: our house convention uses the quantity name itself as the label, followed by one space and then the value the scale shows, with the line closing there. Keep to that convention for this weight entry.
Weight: 85 kg
